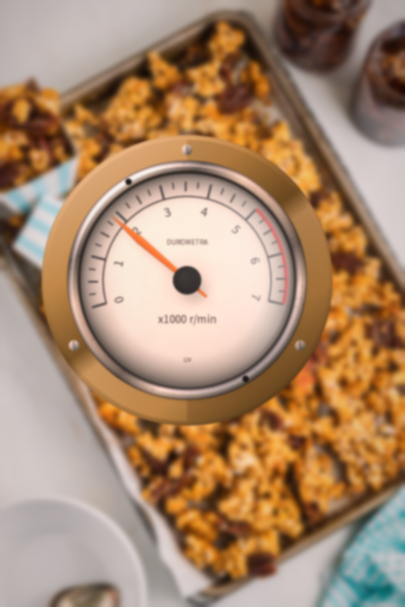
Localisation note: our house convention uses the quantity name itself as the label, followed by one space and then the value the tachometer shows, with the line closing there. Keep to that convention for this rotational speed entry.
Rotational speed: 1875 rpm
